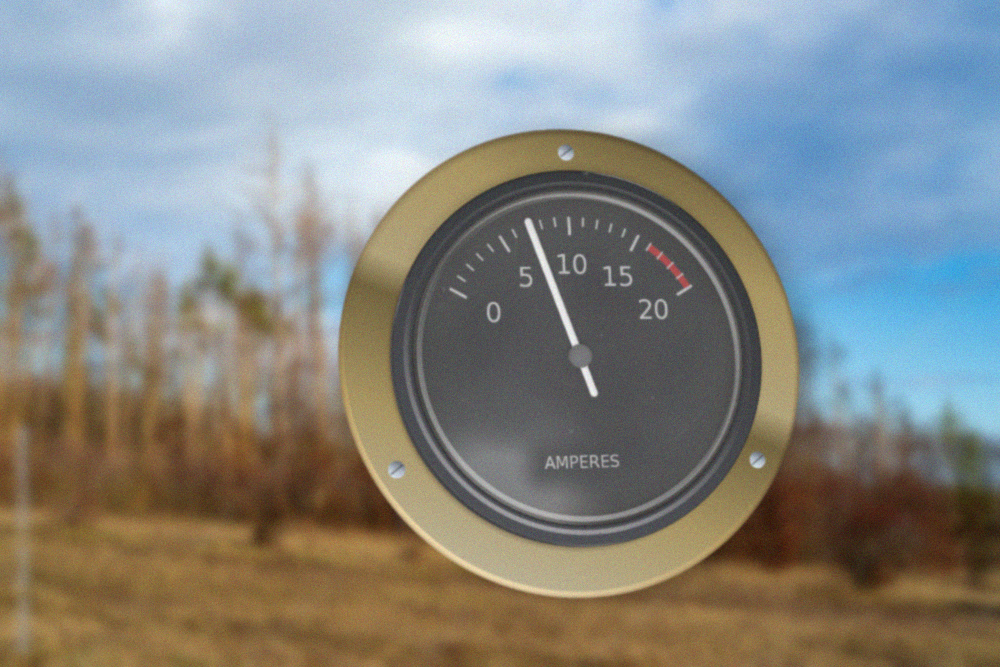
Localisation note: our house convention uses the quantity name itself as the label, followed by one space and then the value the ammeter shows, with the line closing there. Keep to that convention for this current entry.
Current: 7 A
